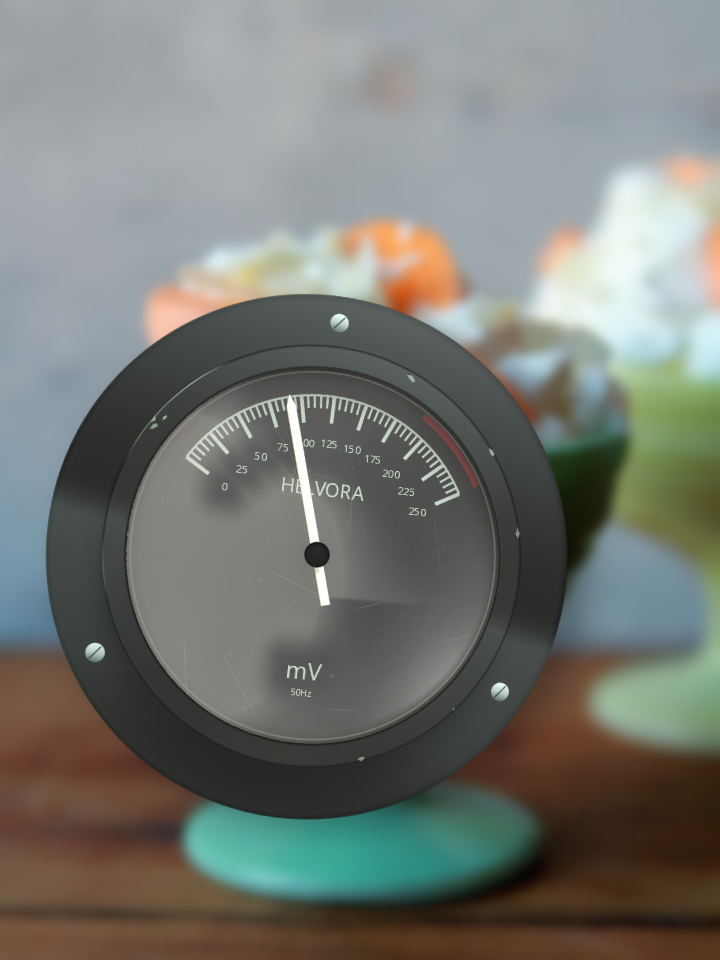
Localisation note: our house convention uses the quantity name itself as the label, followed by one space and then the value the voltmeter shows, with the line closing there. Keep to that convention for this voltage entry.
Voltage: 90 mV
